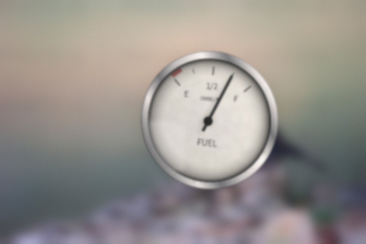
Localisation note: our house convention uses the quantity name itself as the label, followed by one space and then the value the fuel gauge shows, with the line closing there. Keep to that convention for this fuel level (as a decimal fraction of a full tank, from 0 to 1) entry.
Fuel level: 0.75
